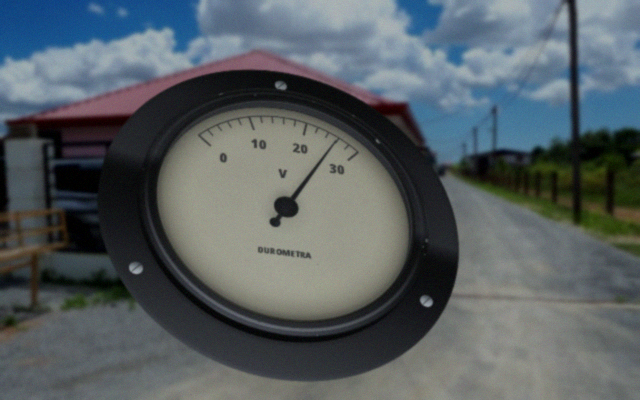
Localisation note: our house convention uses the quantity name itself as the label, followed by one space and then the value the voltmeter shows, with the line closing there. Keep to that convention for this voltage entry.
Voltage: 26 V
